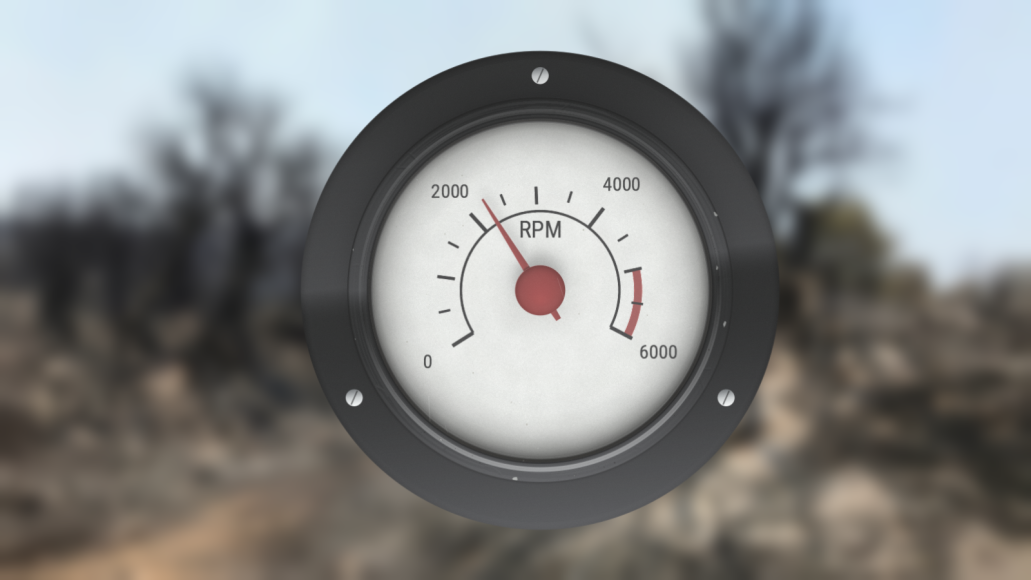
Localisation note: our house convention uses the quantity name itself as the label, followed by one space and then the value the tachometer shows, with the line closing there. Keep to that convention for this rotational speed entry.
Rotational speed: 2250 rpm
